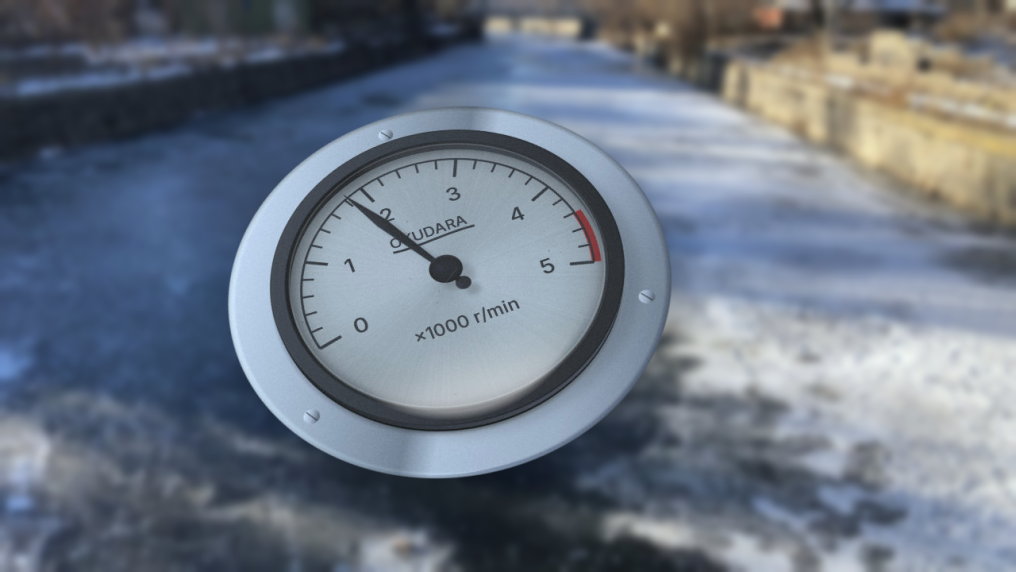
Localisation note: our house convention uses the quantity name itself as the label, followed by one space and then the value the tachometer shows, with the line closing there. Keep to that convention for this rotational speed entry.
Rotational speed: 1800 rpm
